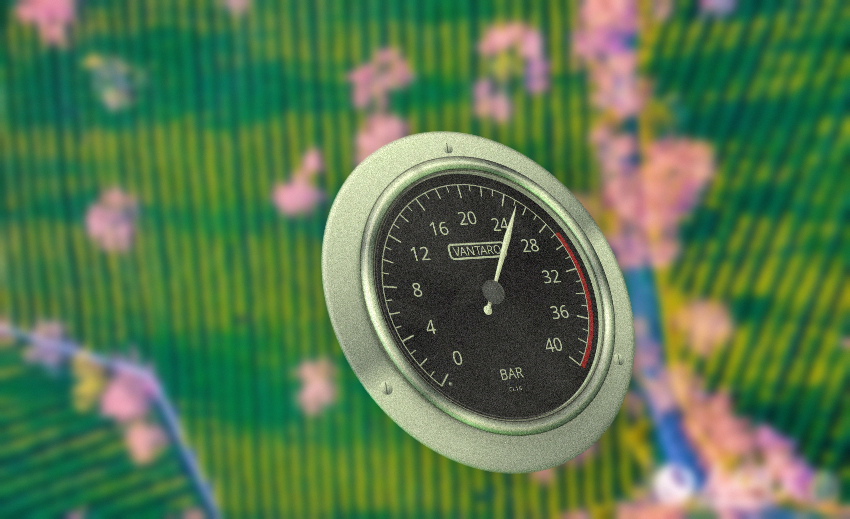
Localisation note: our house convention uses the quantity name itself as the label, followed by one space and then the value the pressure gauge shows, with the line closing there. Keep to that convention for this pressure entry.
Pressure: 25 bar
